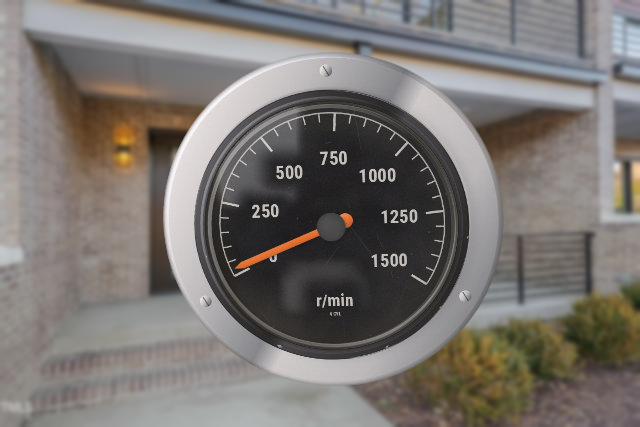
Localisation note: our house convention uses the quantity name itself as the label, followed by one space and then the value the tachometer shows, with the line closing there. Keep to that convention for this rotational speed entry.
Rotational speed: 25 rpm
